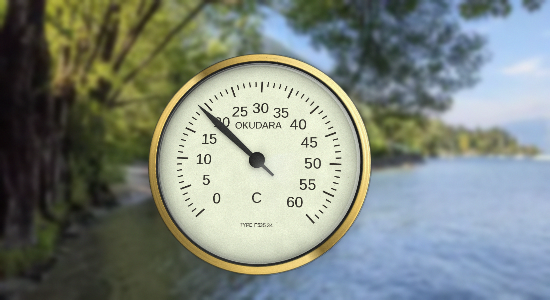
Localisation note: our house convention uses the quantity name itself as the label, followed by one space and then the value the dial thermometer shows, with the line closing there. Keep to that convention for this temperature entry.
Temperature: 19 °C
